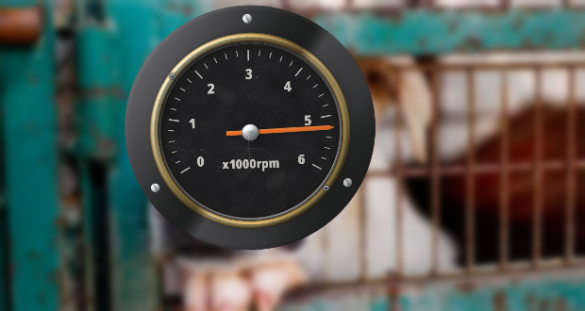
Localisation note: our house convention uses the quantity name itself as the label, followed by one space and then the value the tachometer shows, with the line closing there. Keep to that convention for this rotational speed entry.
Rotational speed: 5200 rpm
